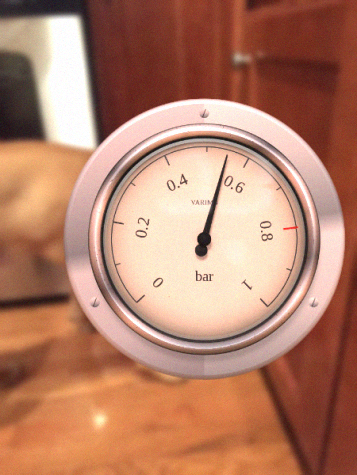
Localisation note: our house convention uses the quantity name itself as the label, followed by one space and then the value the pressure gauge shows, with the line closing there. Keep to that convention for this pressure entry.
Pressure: 0.55 bar
